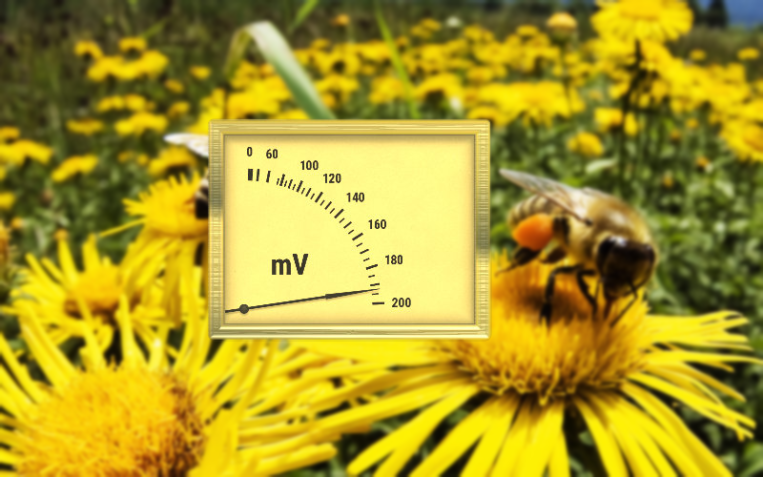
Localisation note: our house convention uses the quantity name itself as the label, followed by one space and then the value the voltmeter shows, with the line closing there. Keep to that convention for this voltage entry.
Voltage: 192.5 mV
